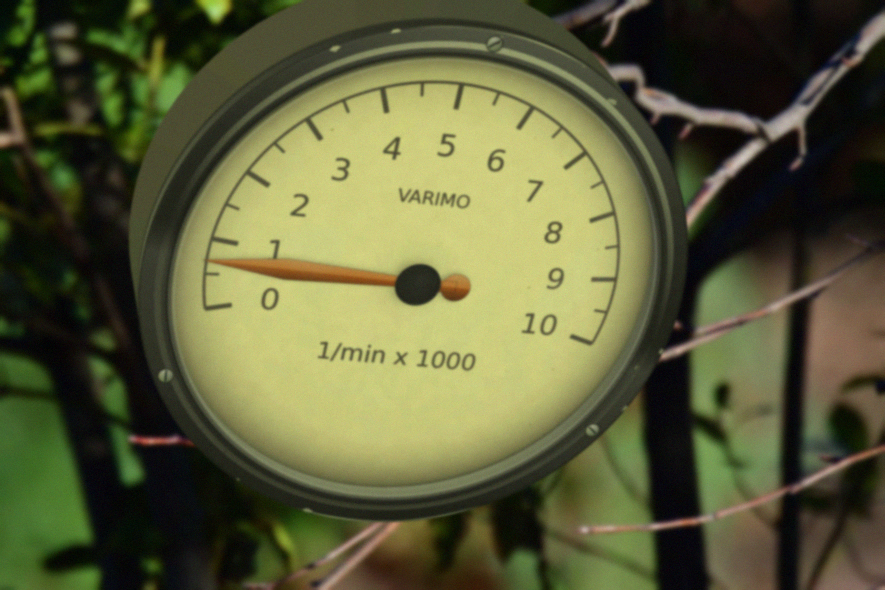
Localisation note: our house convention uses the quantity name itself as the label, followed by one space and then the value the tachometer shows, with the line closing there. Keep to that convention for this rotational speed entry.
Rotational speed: 750 rpm
